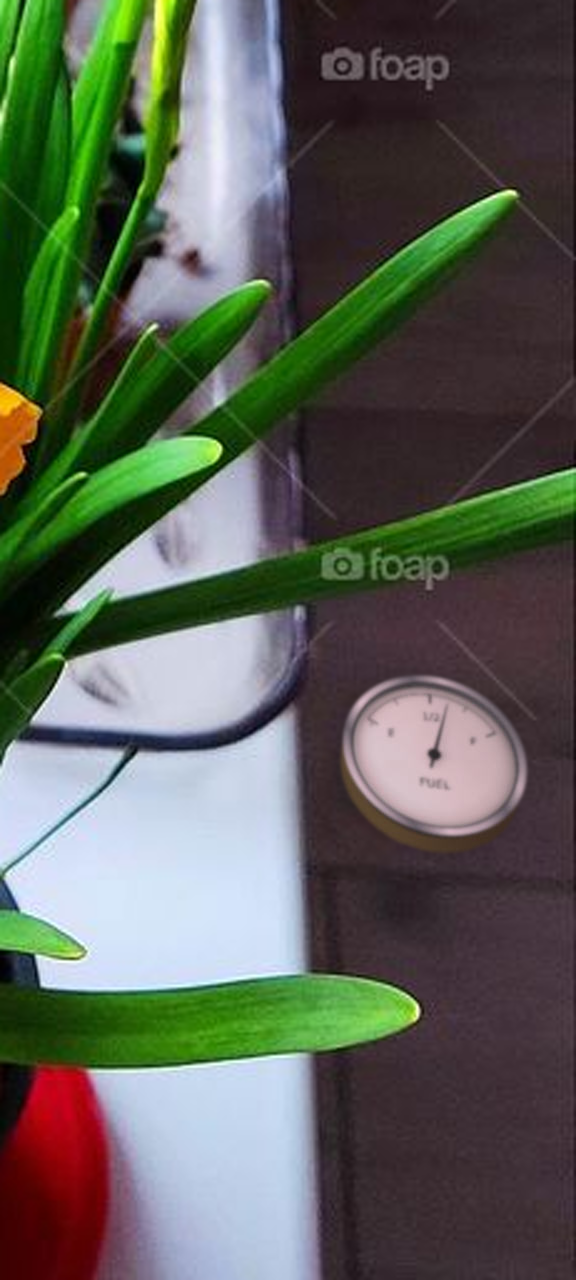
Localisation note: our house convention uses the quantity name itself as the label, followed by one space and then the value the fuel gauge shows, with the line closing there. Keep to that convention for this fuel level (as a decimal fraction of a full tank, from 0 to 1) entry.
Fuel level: 0.625
